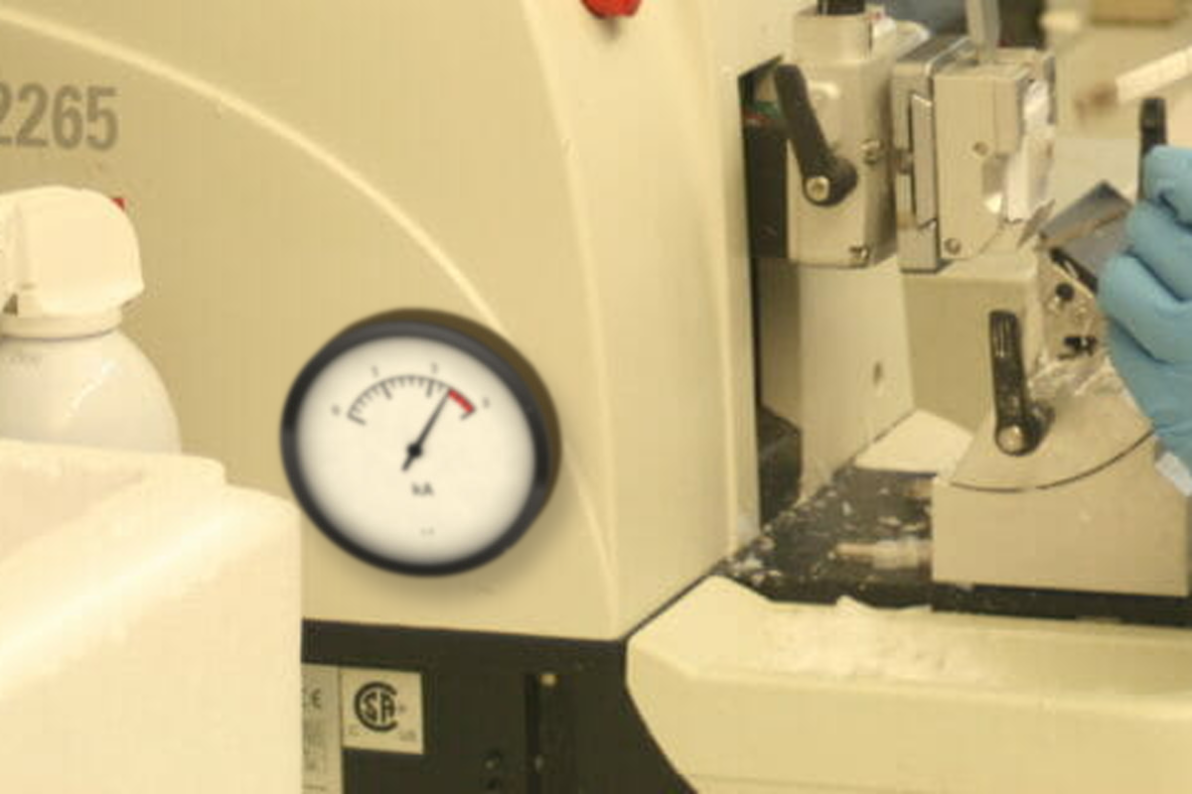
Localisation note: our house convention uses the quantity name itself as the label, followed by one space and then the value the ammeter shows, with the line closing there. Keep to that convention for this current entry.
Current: 2.4 kA
